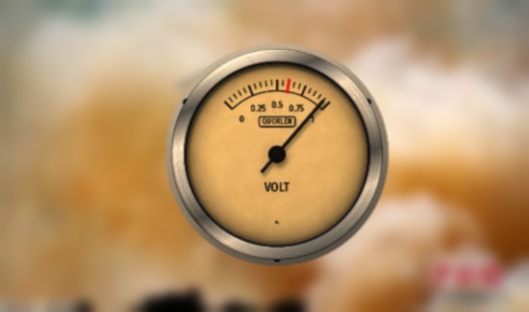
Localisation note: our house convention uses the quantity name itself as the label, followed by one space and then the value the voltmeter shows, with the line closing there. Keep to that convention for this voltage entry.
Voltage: 0.95 V
